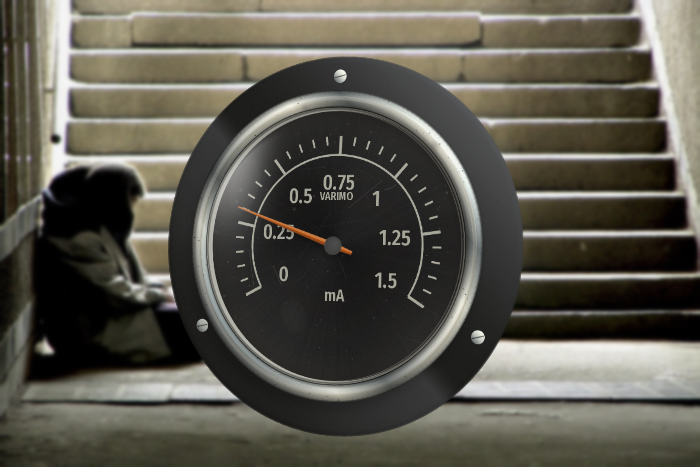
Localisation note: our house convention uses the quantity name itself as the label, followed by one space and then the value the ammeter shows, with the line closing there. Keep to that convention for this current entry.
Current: 0.3 mA
